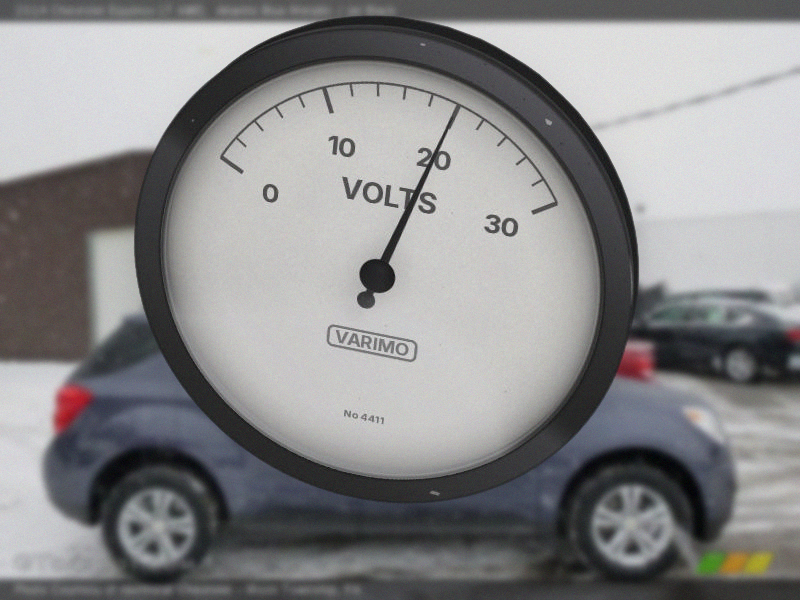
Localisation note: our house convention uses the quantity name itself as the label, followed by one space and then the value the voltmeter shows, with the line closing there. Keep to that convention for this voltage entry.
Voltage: 20 V
